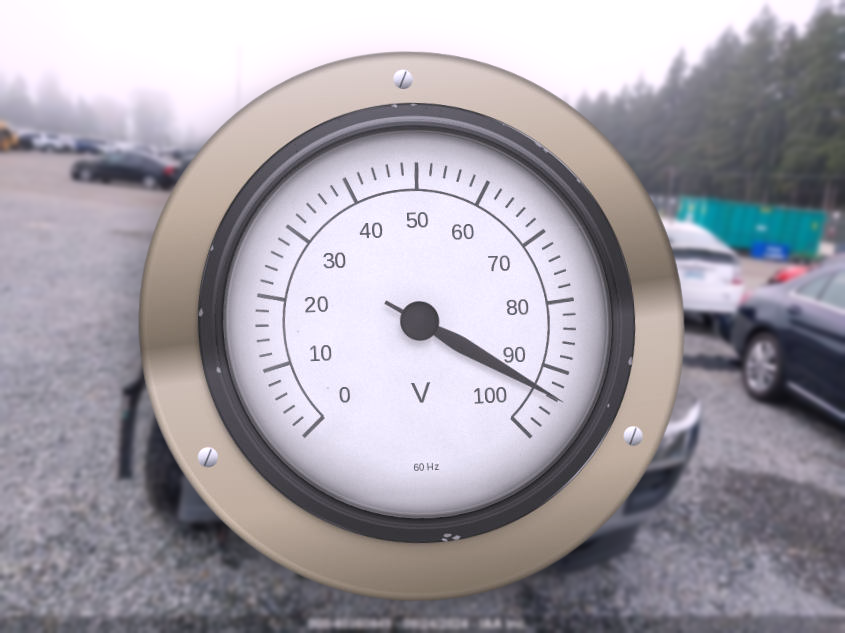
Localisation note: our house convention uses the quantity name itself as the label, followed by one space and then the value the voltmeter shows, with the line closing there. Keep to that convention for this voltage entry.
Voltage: 94 V
